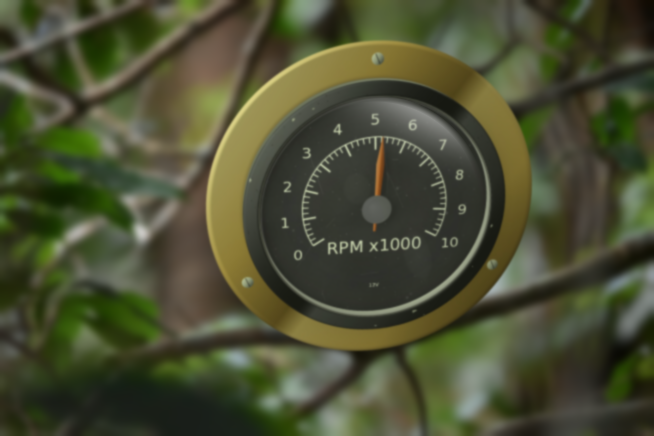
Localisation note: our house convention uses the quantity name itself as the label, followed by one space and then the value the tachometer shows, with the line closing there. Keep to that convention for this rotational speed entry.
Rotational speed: 5200 rpm
